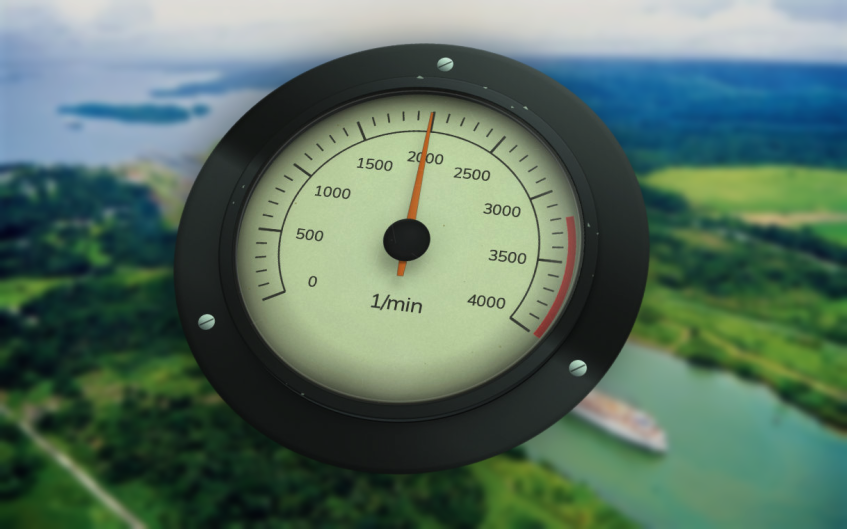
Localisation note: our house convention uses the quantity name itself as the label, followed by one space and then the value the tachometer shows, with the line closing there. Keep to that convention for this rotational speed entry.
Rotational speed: 2000 rpm
